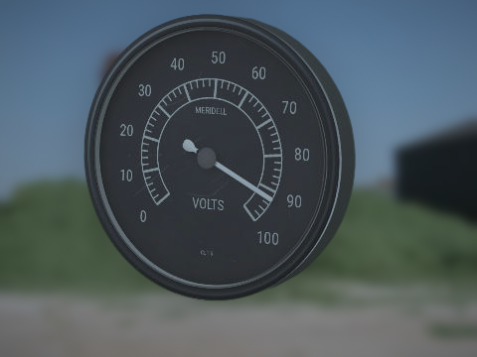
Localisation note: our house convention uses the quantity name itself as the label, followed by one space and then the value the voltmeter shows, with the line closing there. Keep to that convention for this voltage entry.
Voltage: 92 V
